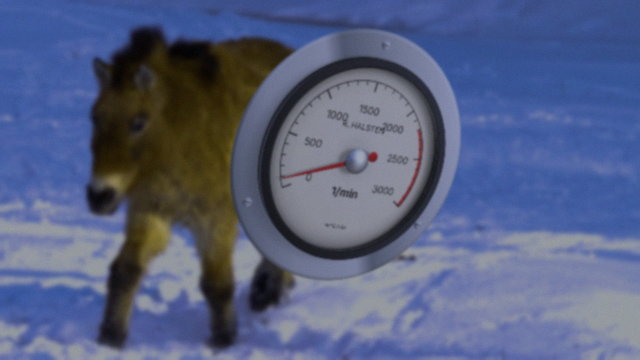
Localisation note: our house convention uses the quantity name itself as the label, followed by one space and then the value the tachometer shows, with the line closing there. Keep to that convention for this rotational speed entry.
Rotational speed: 100 rpm
